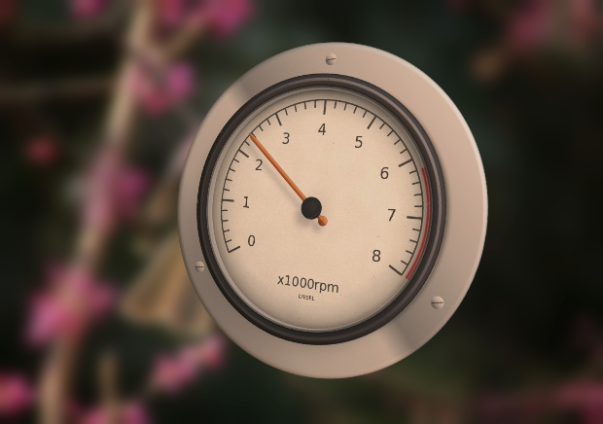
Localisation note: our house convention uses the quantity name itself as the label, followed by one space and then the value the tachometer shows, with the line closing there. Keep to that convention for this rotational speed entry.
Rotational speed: 2400 rpm
